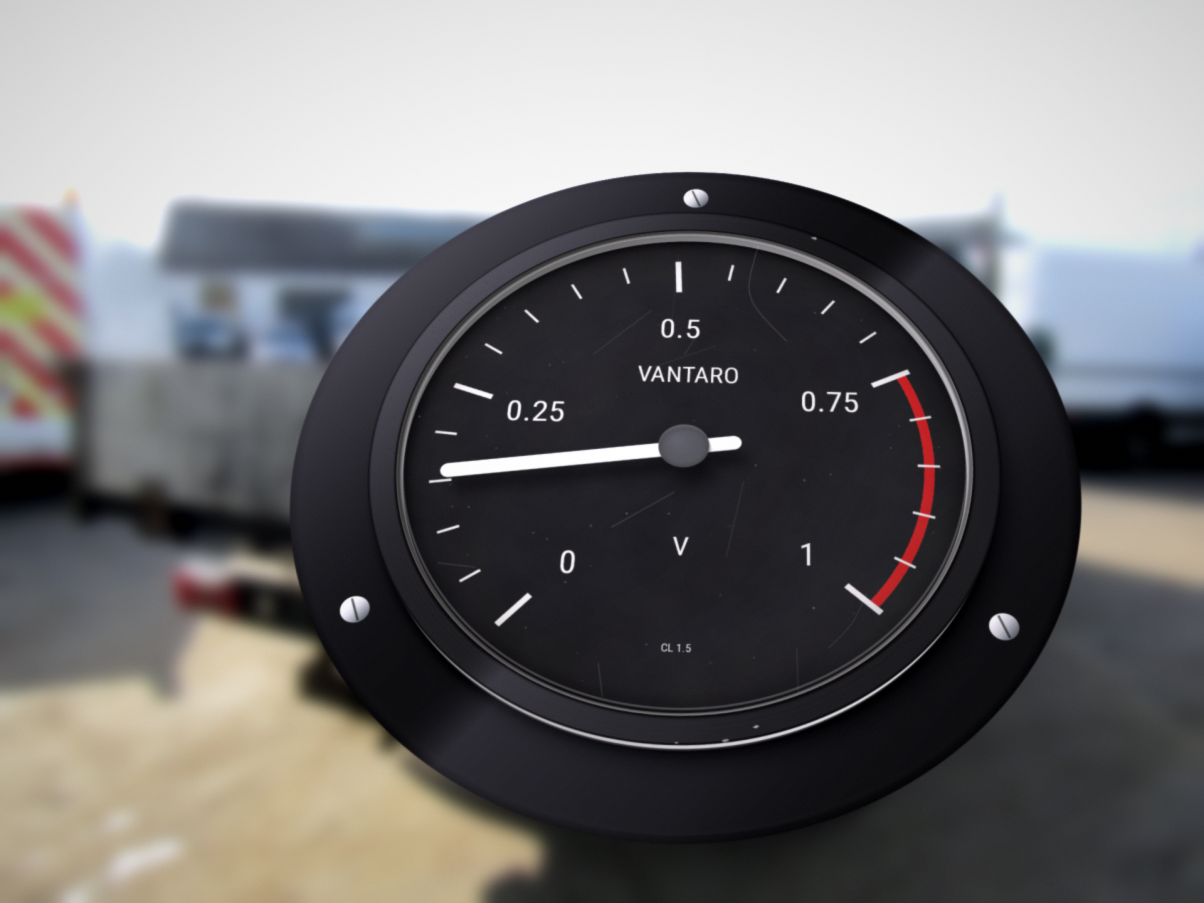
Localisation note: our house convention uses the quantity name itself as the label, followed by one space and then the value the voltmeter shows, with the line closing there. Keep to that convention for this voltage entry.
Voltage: 0.15 V
